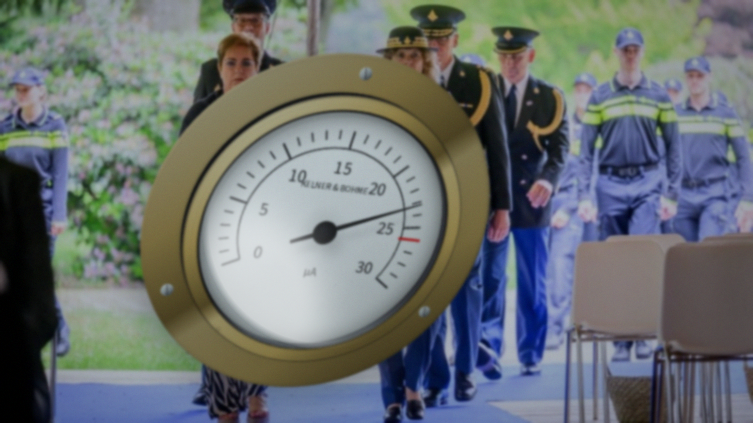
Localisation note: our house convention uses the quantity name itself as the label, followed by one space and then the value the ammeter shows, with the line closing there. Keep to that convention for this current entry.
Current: 23 µA
